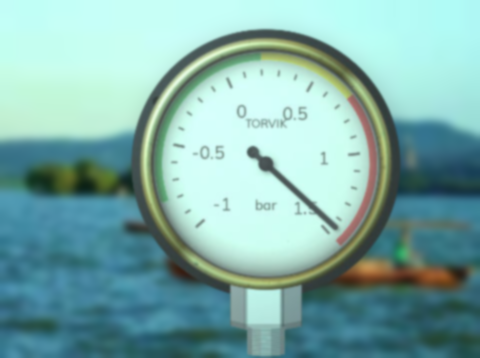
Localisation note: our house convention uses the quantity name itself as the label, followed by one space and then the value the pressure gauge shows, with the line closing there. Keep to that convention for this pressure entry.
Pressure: 1.45 bar
